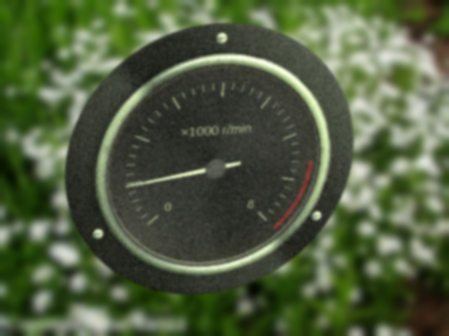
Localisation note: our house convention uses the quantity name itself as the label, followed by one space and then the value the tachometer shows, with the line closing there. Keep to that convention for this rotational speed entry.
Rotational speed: 1000 rpm
